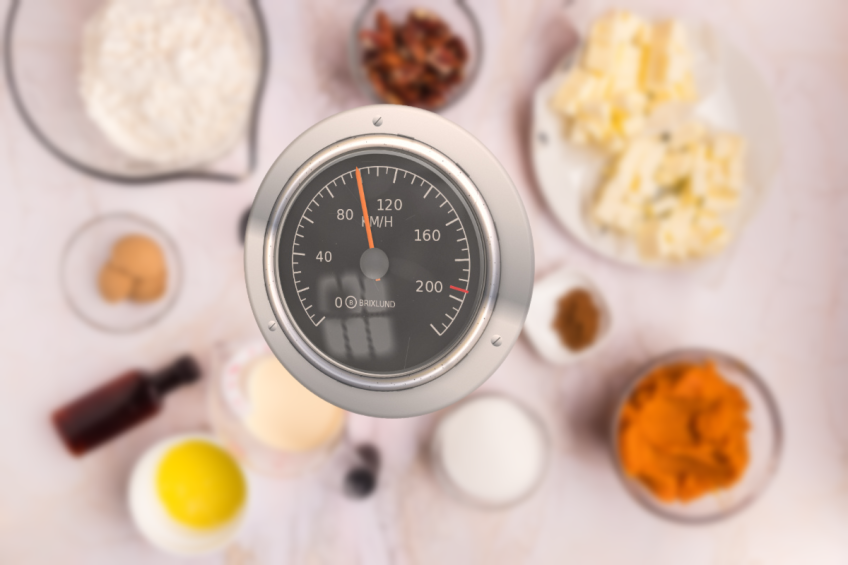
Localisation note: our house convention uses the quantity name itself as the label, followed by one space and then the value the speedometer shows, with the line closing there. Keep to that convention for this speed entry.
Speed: 100 km/h
